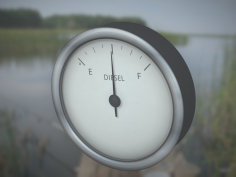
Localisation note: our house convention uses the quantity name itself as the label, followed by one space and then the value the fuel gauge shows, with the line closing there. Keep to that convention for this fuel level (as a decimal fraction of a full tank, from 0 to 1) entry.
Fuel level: 0.5
